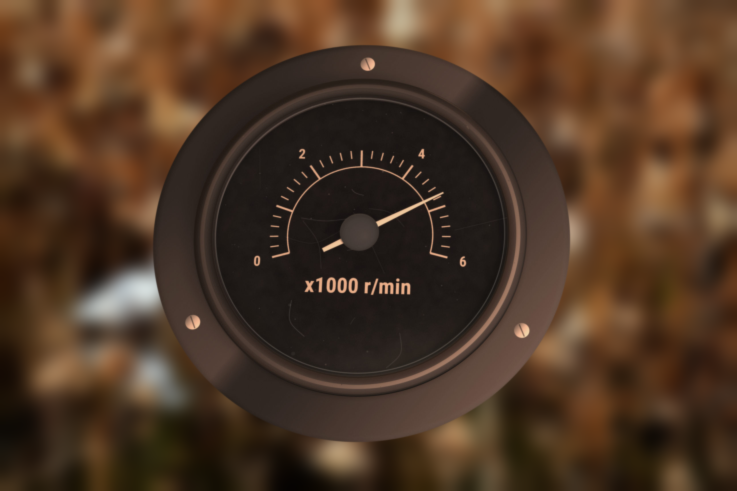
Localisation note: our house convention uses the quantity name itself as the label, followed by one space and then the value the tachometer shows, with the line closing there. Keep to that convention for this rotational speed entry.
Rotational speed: 4800 rpm
